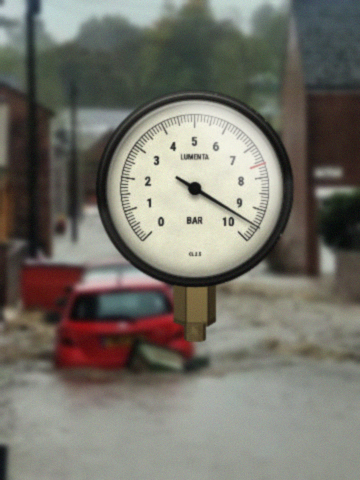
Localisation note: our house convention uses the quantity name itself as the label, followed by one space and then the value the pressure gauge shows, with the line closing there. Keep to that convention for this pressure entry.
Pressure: 9.5 bar
